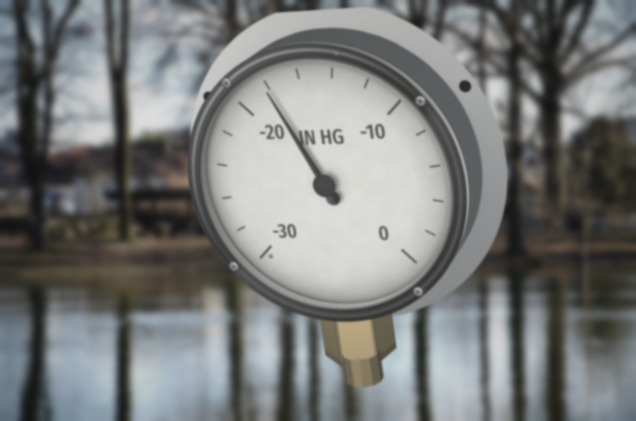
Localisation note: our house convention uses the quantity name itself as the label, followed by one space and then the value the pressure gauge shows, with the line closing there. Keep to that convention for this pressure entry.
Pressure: -18 inHg
